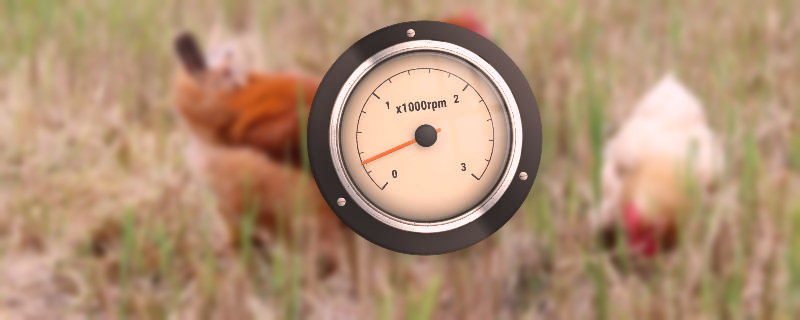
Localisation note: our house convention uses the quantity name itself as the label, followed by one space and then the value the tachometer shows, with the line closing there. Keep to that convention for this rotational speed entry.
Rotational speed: 300 rpm
